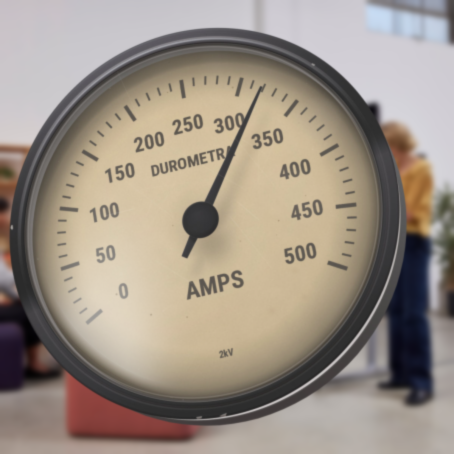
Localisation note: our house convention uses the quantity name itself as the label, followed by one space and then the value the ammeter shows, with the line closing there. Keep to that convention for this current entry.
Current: 320 A
